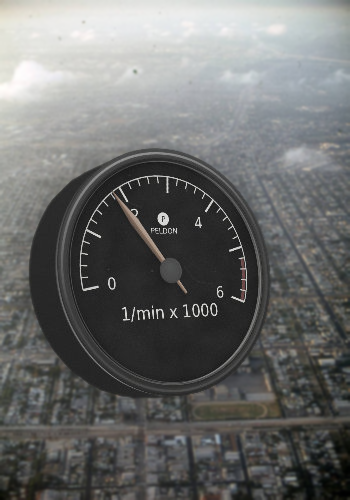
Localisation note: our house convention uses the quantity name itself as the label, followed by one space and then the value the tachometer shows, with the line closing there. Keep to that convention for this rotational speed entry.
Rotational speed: 1800 rpm
